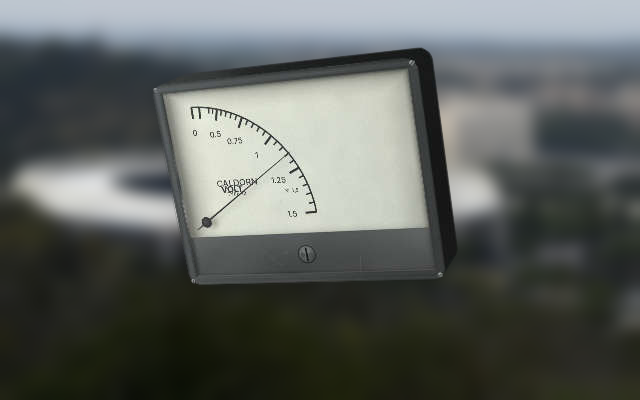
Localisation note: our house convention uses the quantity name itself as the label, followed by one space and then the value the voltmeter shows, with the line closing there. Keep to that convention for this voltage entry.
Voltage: 1.15 V
